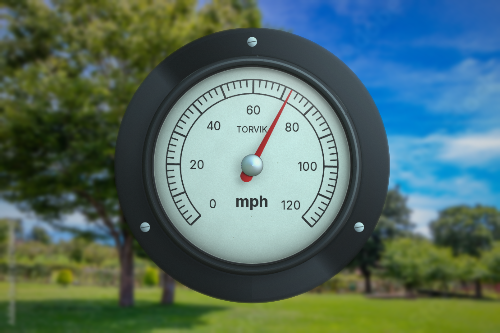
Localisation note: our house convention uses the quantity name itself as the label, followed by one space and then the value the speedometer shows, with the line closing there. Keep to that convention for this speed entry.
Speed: 72 mph
